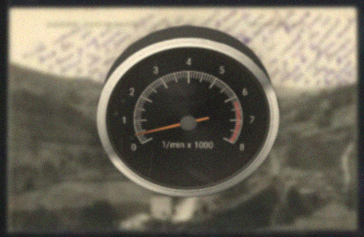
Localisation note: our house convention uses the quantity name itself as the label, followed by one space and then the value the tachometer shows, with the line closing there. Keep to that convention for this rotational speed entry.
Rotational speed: 500 rpm
